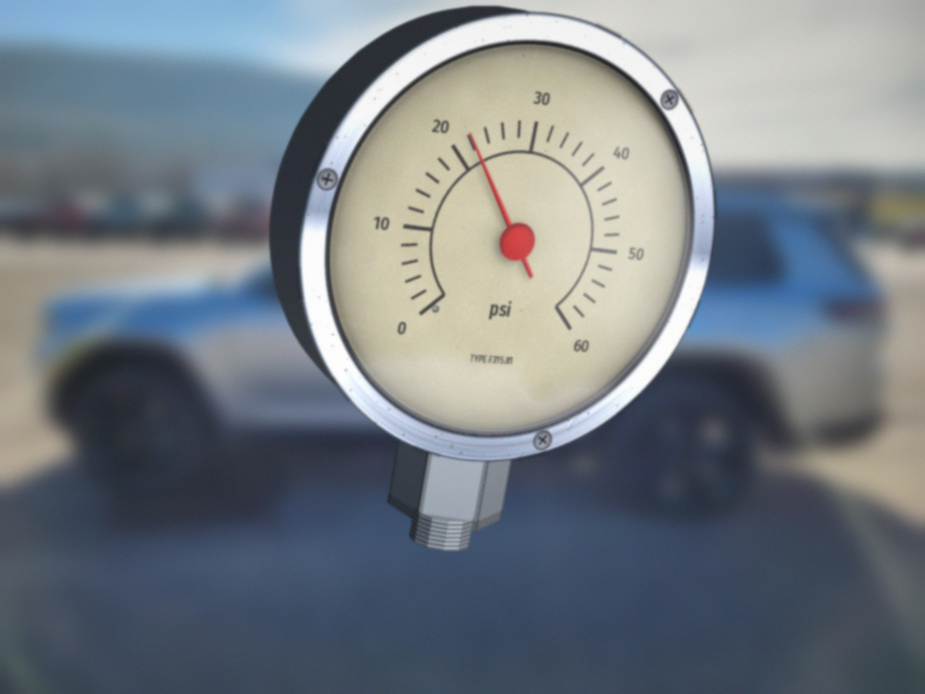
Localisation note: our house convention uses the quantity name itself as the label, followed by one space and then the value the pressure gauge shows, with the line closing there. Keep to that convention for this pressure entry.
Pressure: 22 psi
